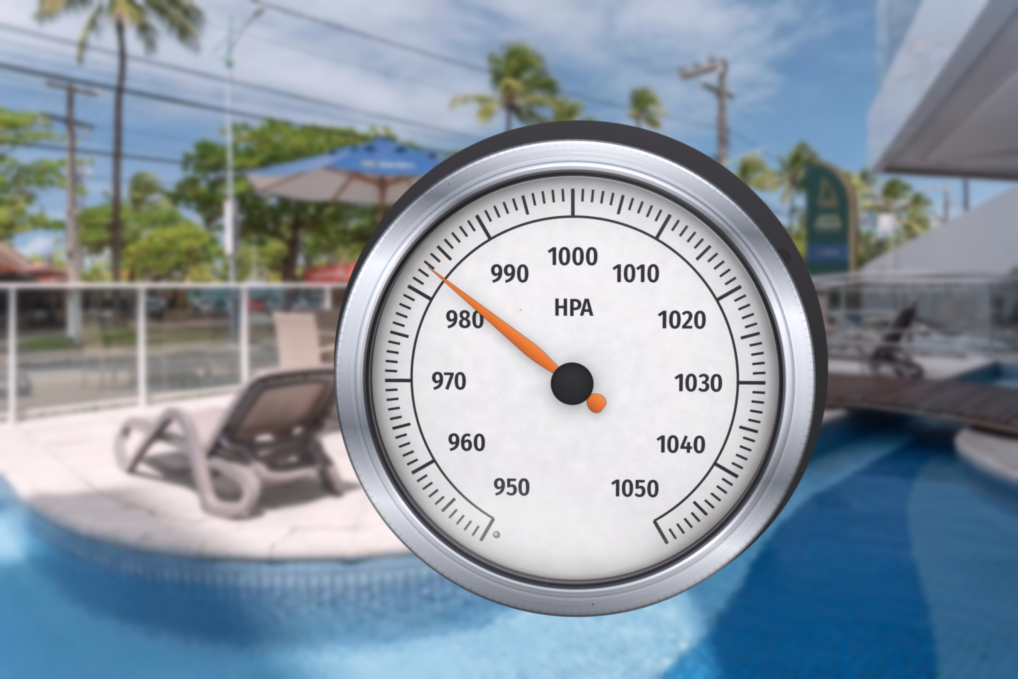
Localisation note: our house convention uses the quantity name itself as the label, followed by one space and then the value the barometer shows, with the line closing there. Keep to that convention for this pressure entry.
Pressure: 983 hPa
